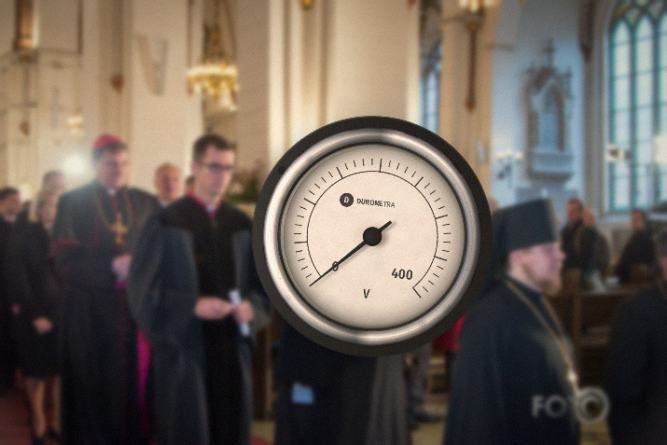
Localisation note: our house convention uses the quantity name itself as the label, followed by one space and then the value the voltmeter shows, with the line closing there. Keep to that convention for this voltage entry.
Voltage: 0 V
